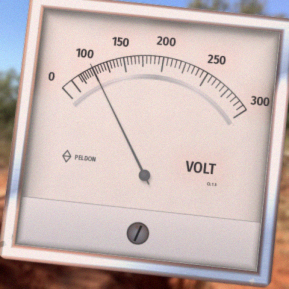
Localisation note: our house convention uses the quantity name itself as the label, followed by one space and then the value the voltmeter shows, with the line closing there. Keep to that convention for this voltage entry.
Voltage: 100 V
